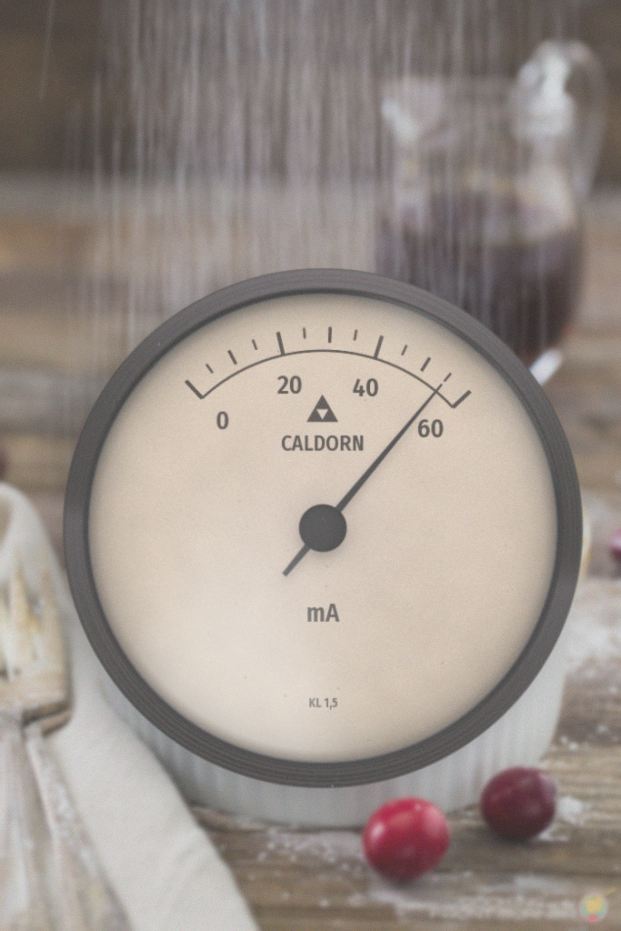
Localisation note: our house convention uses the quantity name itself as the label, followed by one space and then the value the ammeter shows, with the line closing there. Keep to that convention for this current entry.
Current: 55 mA
